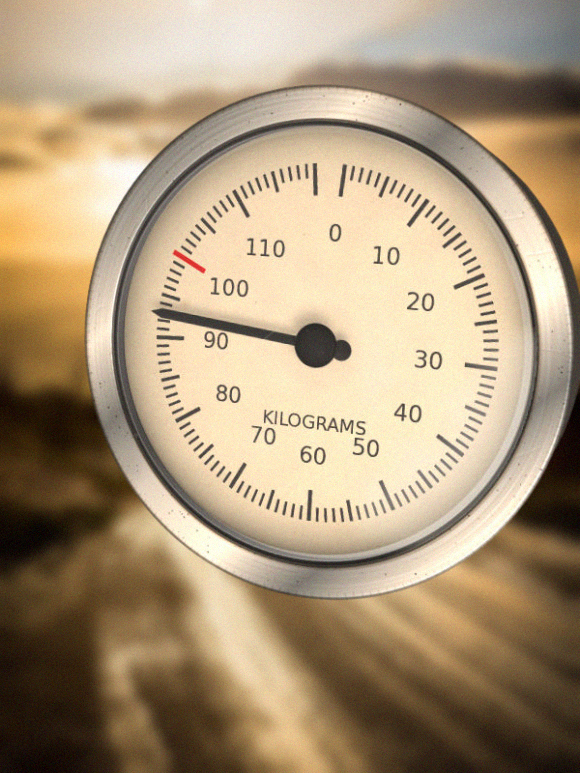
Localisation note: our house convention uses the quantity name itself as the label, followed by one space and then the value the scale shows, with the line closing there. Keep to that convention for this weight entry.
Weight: 93 kg
